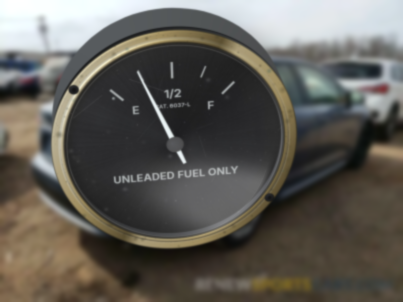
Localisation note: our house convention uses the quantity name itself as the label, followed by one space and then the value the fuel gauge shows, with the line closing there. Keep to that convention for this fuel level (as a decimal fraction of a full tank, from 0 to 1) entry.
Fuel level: 0.25
